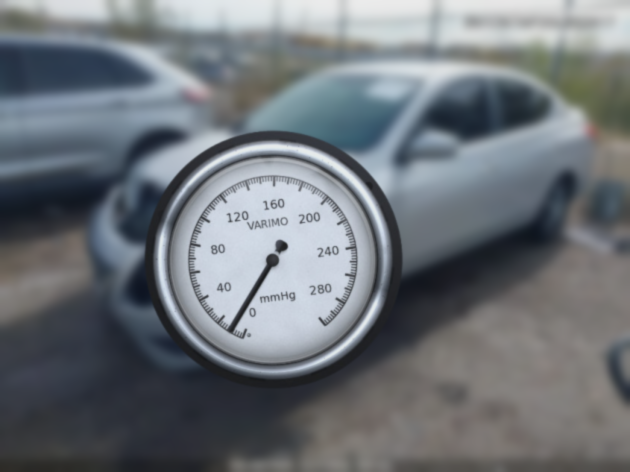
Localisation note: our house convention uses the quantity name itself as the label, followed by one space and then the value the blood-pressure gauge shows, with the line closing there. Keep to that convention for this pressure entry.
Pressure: 10 mmHg
